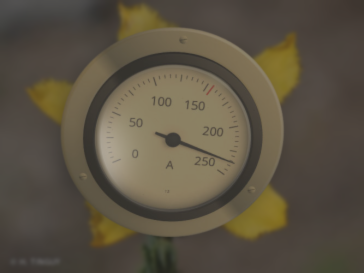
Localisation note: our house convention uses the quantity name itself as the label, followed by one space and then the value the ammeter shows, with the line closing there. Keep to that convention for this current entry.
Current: 235 A
